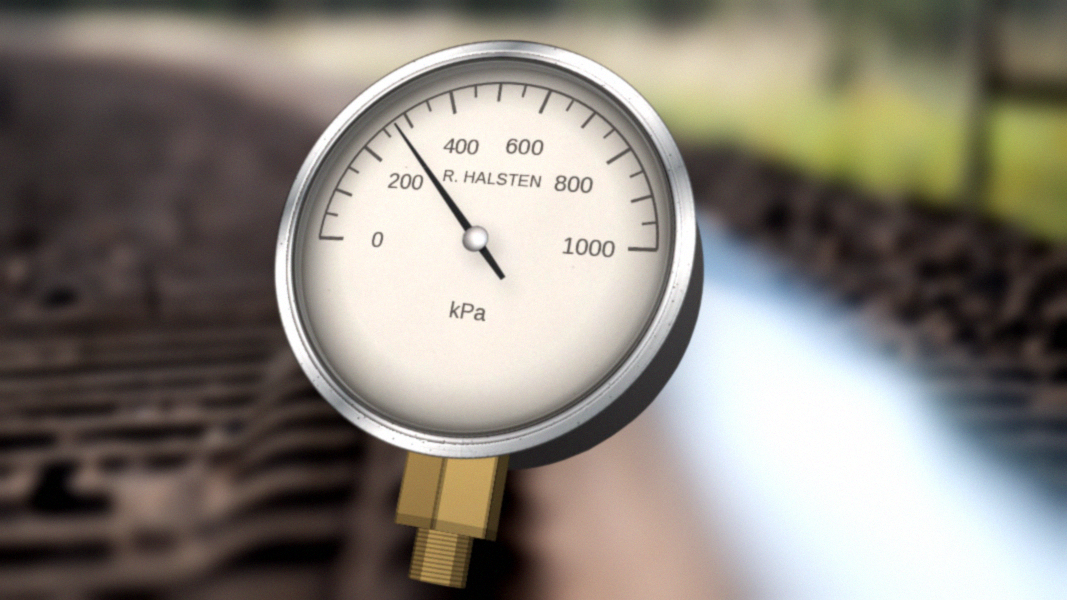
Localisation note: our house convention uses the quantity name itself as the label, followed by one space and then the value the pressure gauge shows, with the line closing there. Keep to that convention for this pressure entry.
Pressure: 275 kPa
